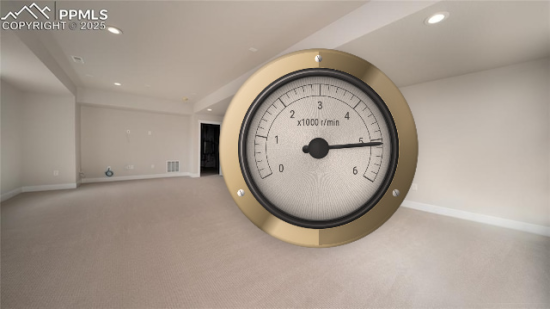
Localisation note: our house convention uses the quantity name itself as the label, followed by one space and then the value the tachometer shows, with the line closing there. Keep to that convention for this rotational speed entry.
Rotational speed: 5100 rpm
